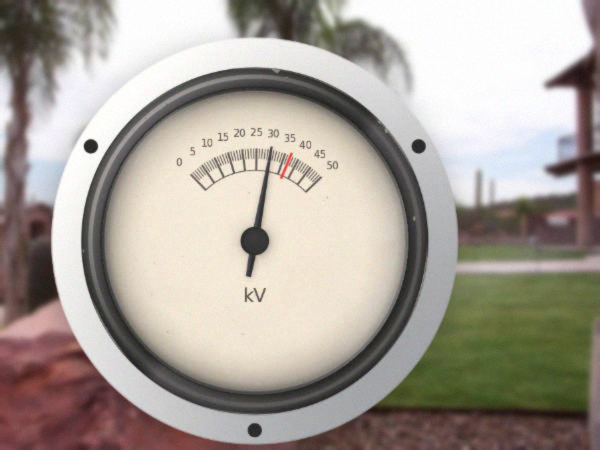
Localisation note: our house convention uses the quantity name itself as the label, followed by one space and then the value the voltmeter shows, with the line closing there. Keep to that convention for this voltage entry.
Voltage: 30 kV
